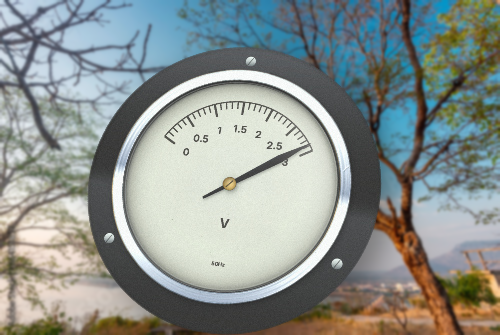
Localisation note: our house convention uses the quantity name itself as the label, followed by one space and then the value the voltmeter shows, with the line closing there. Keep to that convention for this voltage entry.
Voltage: 2.9 V
